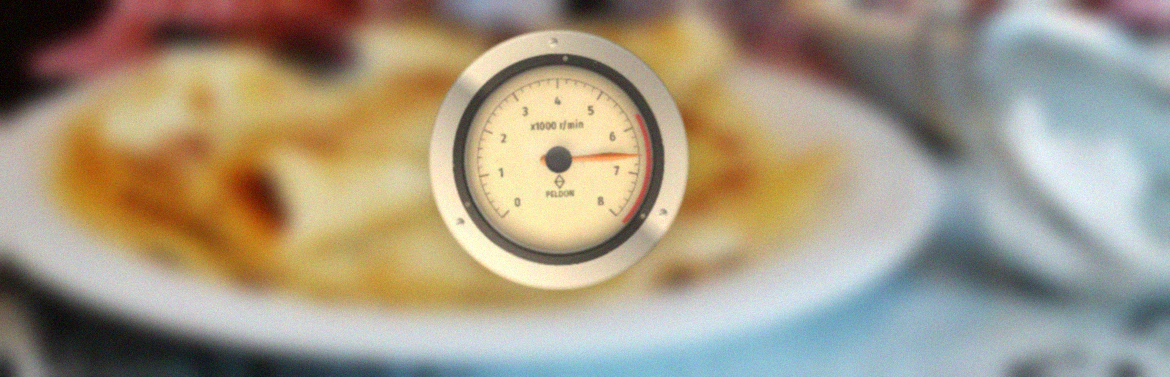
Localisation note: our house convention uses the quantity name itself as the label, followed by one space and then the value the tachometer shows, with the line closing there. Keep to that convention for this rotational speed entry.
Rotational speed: 6600 rpm
